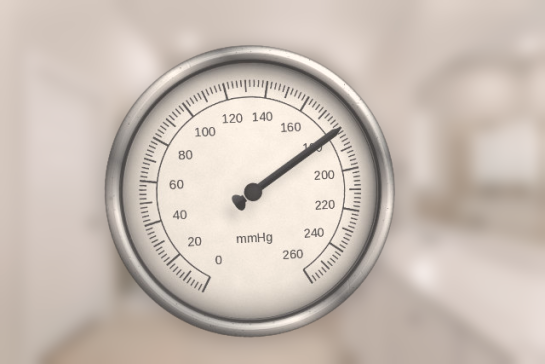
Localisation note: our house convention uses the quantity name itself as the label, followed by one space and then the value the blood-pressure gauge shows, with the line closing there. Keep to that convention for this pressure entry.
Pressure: 180 mmHg
